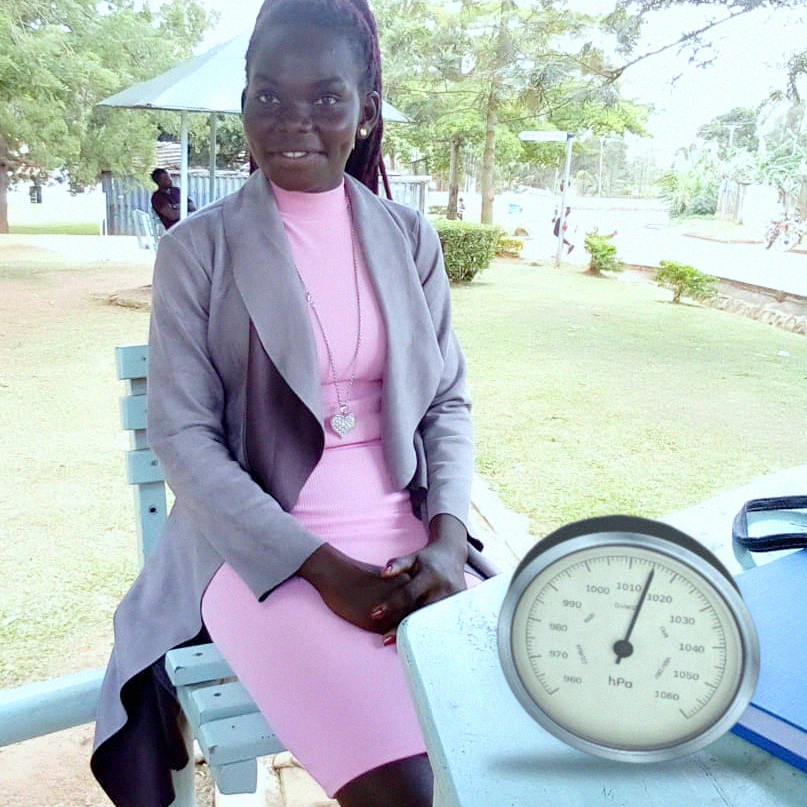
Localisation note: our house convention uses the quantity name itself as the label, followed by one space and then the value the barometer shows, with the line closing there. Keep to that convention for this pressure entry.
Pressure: 1015 hPa
